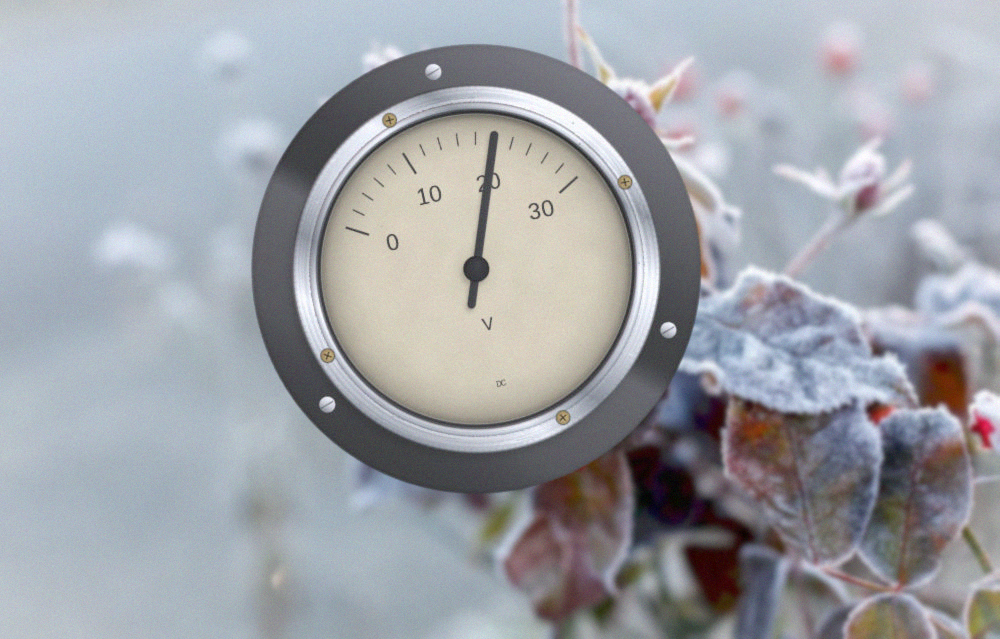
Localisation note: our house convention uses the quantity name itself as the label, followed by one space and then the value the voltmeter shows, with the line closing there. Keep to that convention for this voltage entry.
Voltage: 20 V
